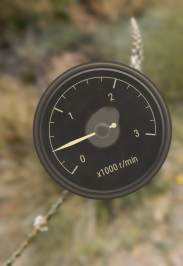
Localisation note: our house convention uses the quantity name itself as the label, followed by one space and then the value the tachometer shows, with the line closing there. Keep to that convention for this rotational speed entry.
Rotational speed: 400 rpm
